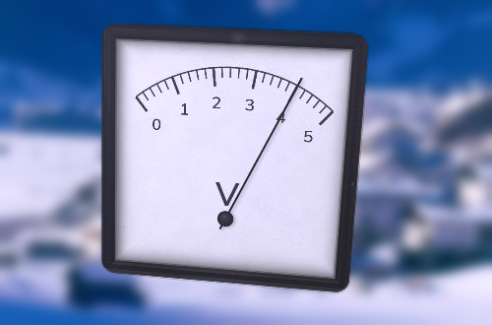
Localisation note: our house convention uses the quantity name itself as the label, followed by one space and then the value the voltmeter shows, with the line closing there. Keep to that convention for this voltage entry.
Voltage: 4 V
